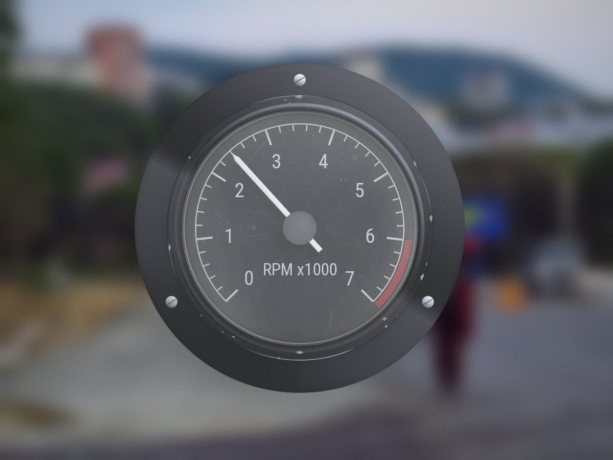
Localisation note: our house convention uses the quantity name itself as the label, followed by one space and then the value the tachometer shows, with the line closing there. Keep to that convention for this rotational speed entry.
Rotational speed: 2400 rpm
